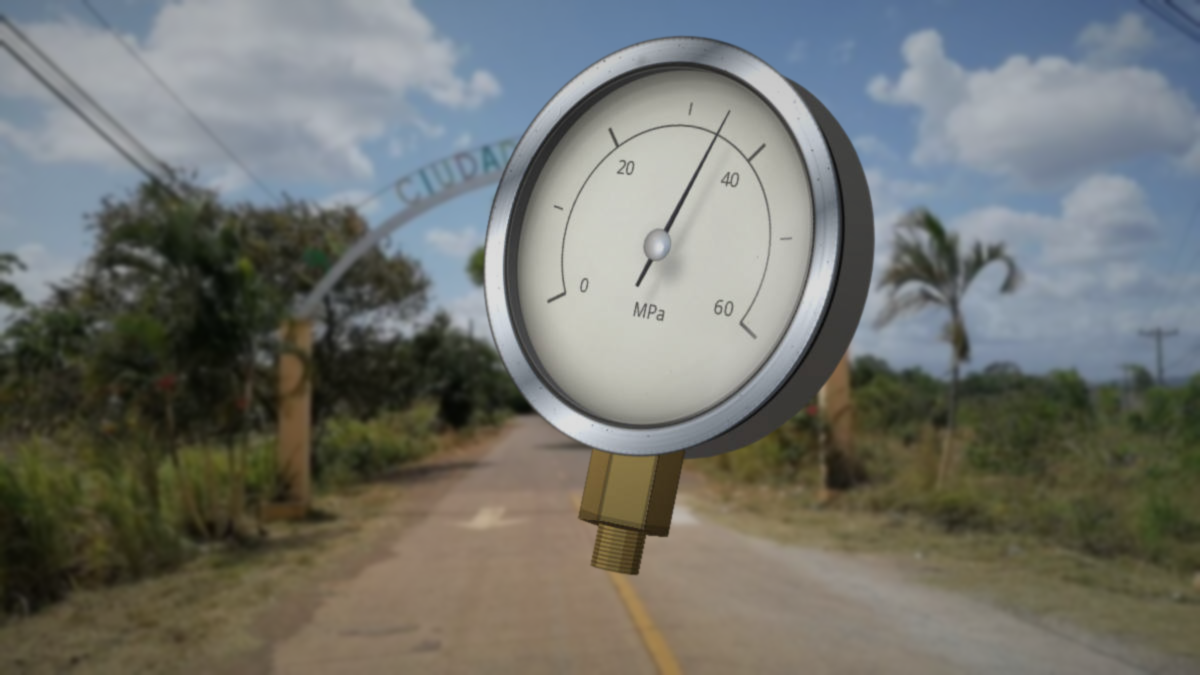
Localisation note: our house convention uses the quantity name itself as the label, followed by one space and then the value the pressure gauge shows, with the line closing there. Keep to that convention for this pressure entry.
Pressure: 35 MPa
